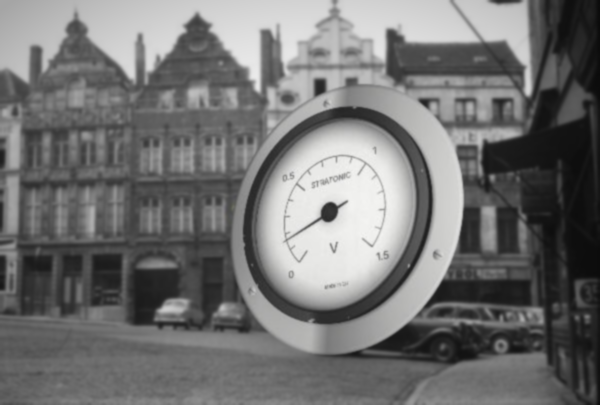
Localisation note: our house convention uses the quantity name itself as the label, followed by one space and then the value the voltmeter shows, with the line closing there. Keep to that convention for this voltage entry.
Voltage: 0.15 V
